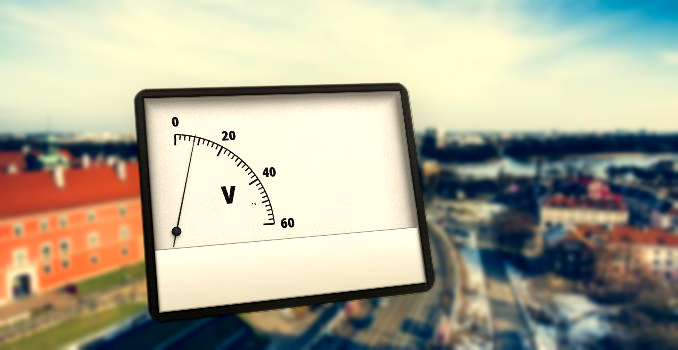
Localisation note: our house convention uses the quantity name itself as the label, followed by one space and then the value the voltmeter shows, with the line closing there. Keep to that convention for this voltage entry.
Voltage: 8 V
